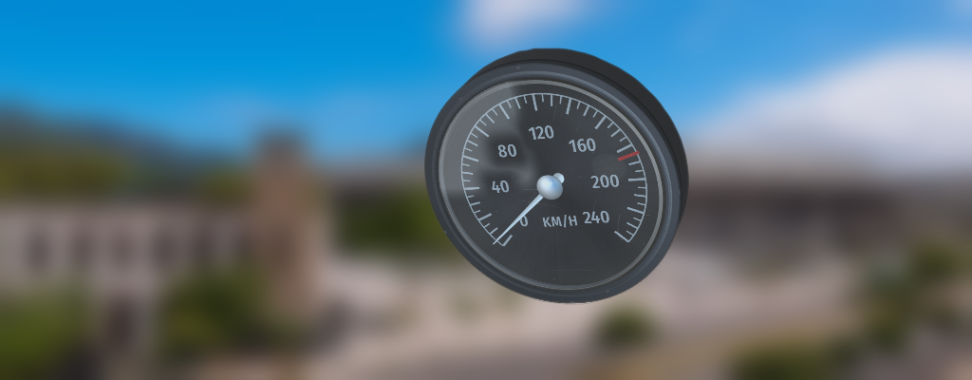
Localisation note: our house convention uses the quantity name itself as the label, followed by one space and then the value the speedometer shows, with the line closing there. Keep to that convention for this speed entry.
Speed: 5 km/h
